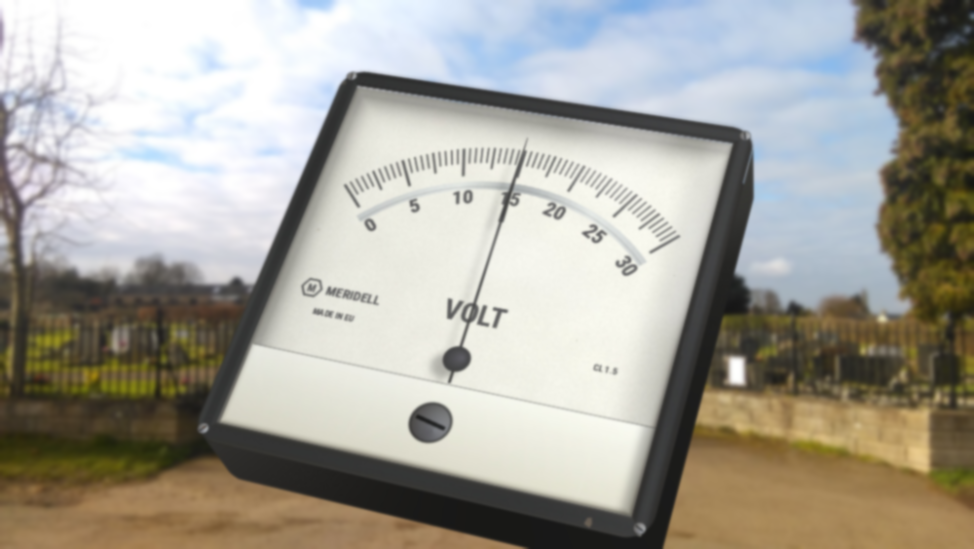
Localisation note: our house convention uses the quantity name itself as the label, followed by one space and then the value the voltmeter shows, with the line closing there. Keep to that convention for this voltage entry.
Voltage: 15 V
